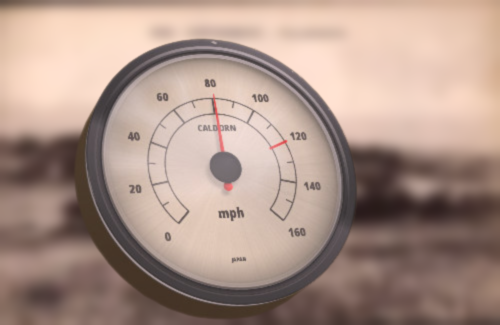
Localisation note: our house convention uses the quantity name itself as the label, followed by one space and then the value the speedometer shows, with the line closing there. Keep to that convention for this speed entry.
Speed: 80 mph
